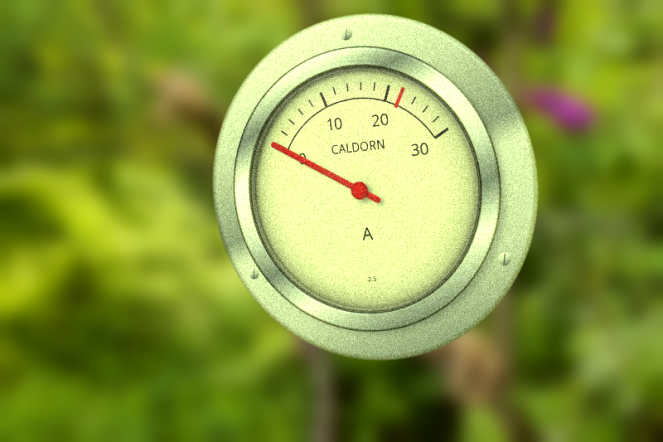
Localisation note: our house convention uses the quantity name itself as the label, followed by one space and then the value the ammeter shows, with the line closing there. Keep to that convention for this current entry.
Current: 0 A
